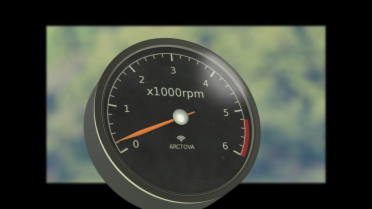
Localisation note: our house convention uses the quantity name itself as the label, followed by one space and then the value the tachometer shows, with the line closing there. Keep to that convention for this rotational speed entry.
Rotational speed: 200 rpm
